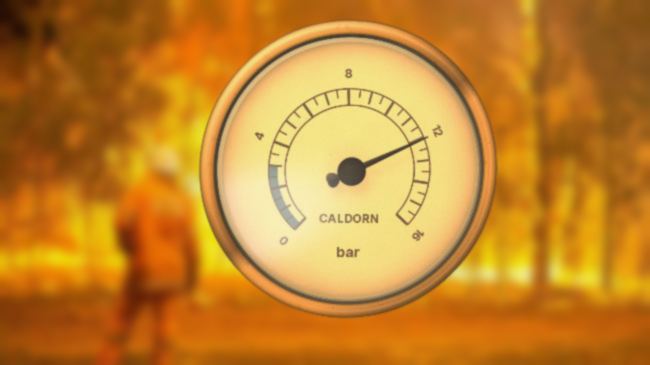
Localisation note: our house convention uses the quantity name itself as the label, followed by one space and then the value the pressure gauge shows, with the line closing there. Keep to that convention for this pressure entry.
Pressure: 12 bar
